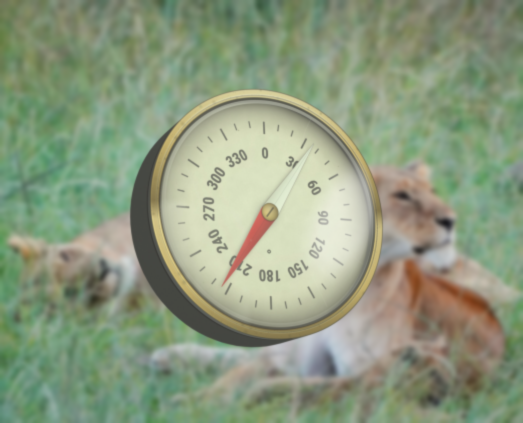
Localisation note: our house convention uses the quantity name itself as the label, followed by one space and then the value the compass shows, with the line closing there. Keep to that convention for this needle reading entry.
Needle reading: 215 °
